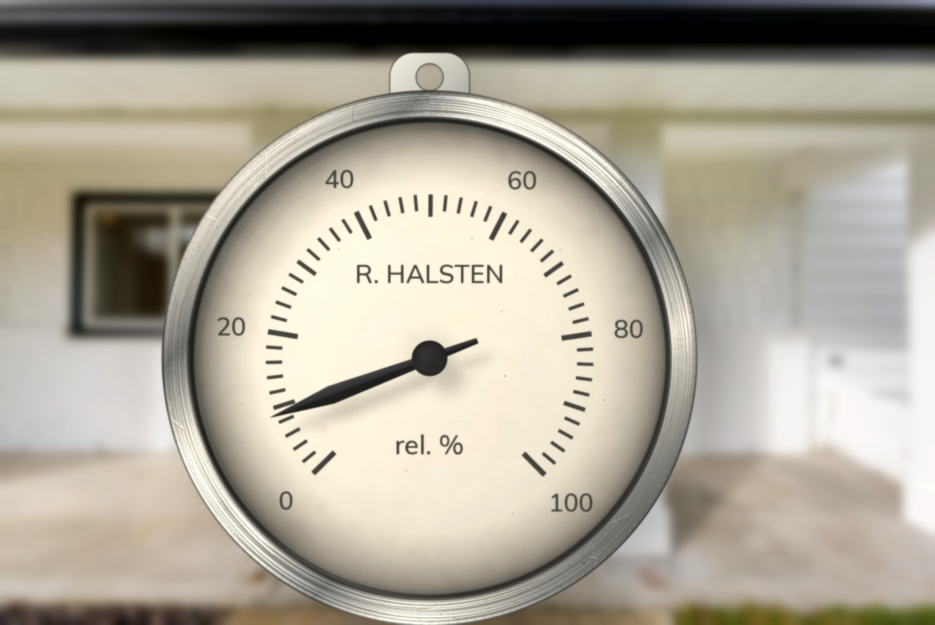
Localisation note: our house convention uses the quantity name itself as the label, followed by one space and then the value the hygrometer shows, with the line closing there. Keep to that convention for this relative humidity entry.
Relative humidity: 9 %
